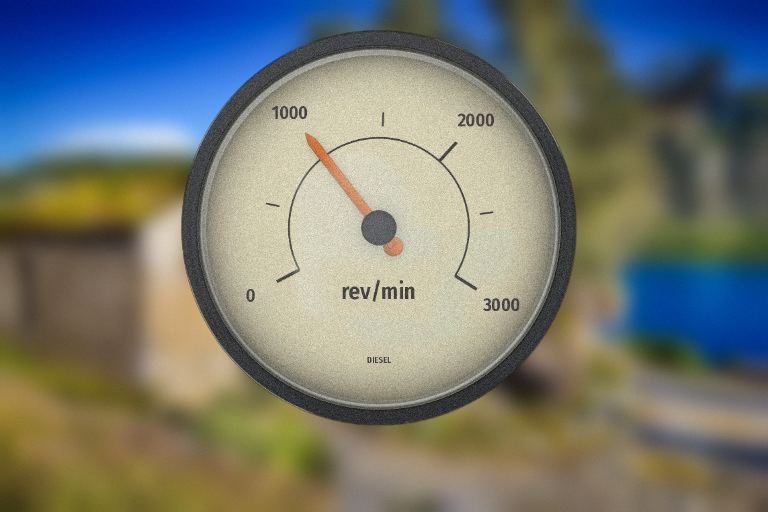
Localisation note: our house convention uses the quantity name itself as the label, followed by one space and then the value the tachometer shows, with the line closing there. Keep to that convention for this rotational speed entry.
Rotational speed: 1000 rpm
